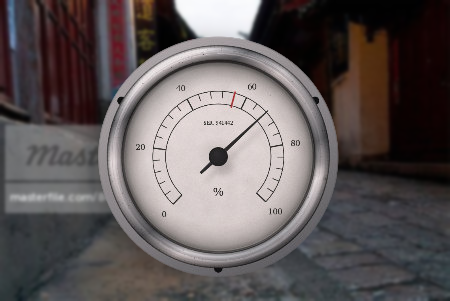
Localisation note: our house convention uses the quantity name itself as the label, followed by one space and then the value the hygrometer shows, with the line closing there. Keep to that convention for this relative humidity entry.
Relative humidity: 68 %
